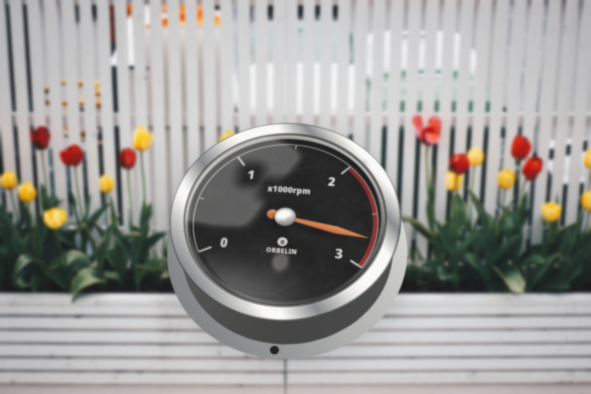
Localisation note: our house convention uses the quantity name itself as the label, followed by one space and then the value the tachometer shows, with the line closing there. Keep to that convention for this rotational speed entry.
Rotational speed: 2750 rpm
